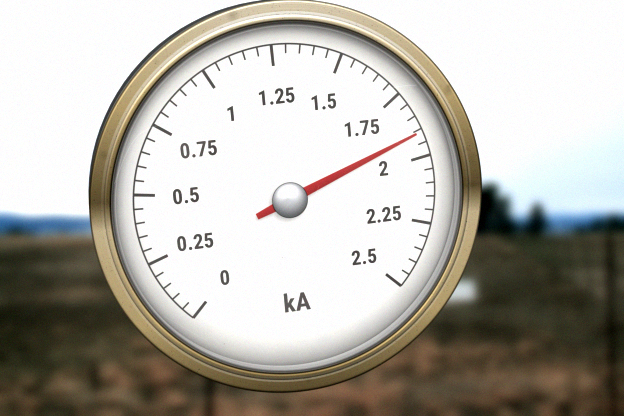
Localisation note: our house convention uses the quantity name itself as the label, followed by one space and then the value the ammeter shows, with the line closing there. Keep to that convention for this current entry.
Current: 1.9 kA
